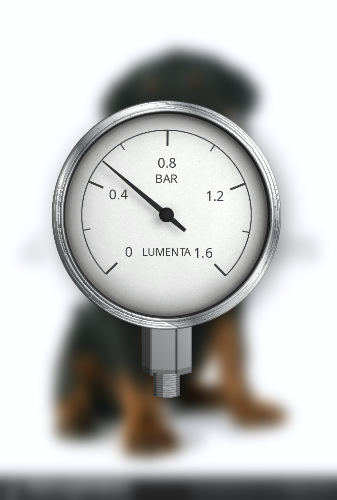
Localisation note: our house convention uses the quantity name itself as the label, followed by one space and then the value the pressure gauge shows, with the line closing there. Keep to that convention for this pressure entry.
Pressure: 0.5 bar
